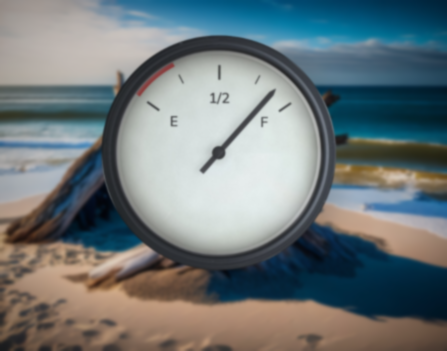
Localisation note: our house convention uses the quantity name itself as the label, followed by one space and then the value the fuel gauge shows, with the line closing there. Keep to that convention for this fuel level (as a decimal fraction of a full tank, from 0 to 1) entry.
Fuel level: 0.875
